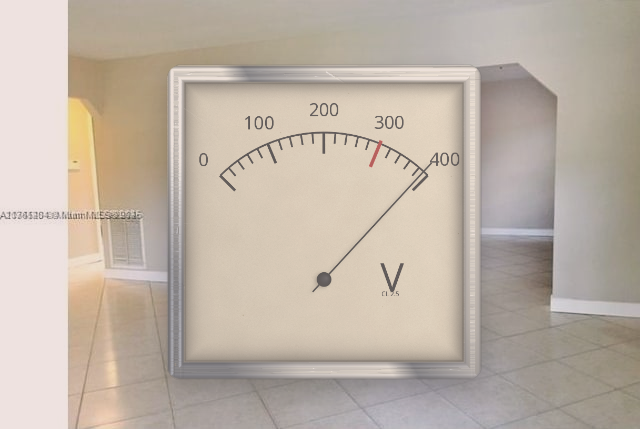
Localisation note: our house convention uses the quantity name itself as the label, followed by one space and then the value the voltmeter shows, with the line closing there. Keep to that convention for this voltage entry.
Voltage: 390 V
